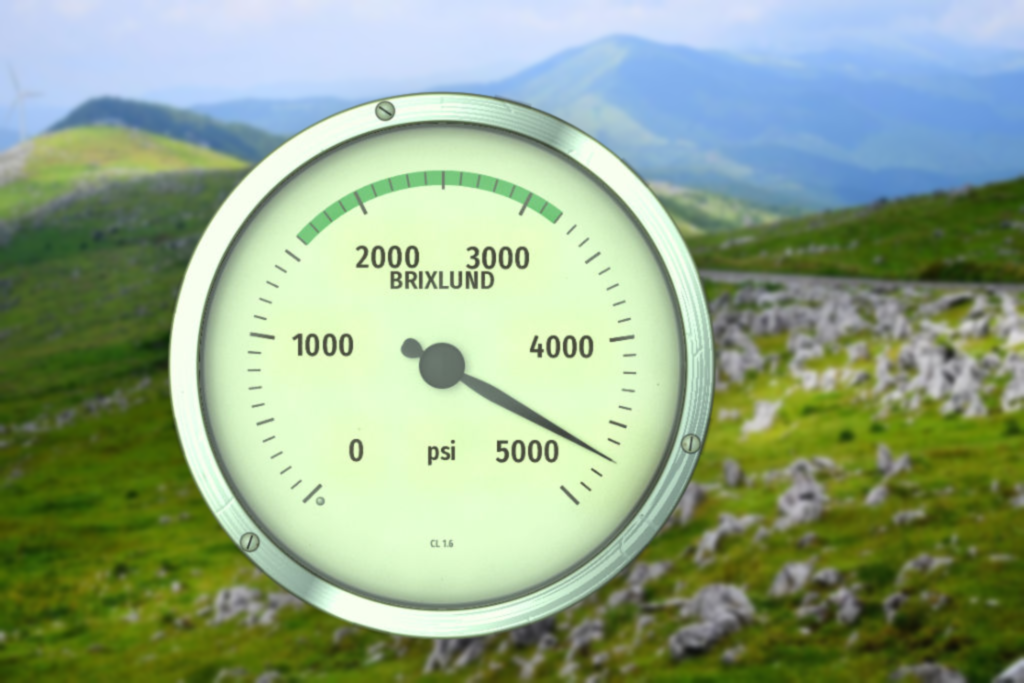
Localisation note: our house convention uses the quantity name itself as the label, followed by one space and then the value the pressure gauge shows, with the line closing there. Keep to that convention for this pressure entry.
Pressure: 4700 psi
